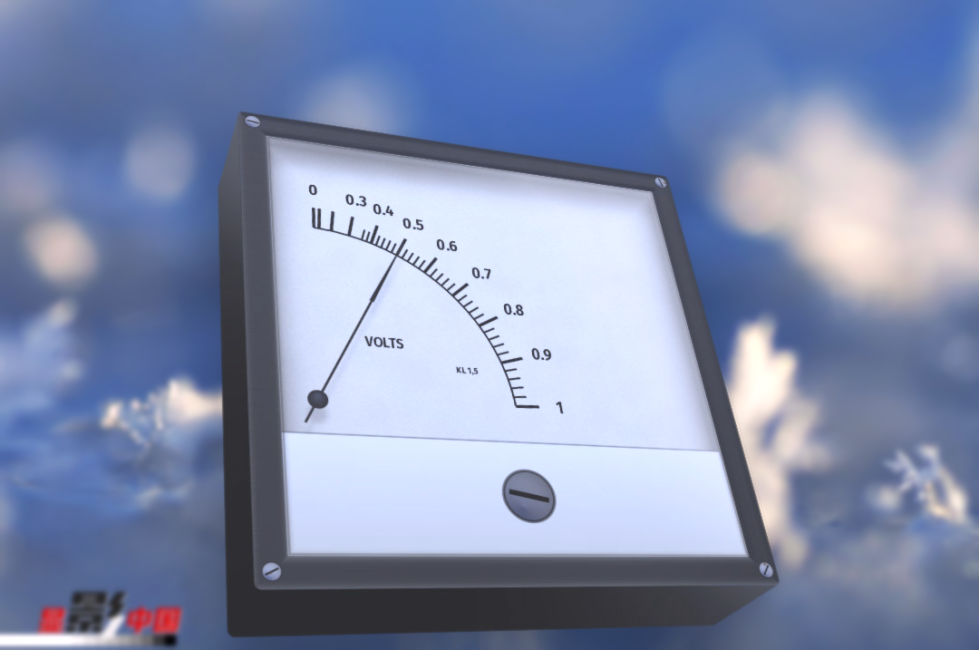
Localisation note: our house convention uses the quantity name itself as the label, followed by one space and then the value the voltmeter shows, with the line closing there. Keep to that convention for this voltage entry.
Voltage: 0.5 V
